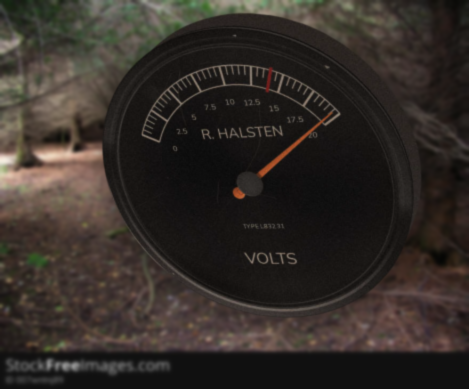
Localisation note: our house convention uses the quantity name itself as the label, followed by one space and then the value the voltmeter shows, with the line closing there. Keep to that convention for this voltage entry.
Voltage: 19.5 V
